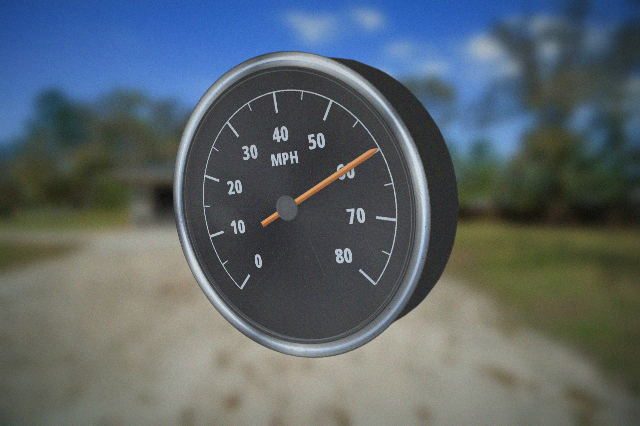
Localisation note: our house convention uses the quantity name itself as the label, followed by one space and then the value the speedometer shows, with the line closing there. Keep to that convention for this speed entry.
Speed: 60 mph
